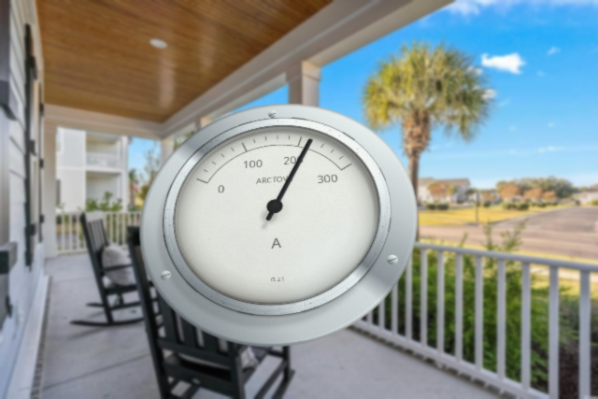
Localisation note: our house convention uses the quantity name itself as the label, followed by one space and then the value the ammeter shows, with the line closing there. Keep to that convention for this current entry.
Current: 220 A
